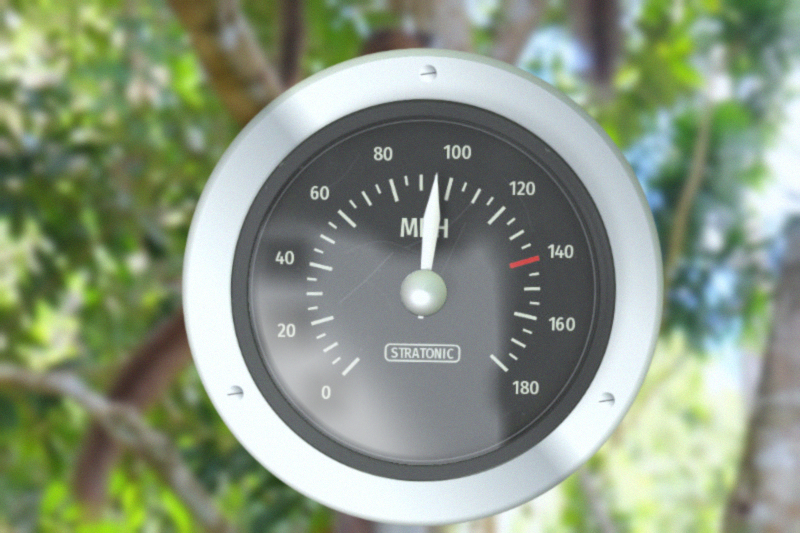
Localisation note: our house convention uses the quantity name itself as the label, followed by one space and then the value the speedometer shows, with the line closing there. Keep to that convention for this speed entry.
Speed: 95 mph
